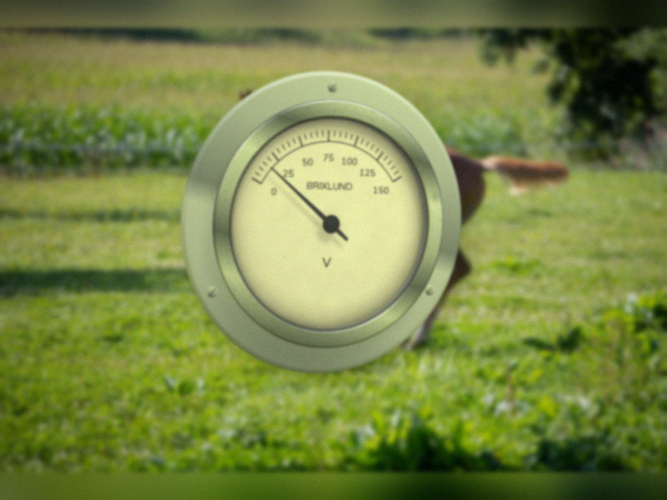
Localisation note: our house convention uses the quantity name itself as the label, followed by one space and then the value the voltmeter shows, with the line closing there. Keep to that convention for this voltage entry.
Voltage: 15 V
